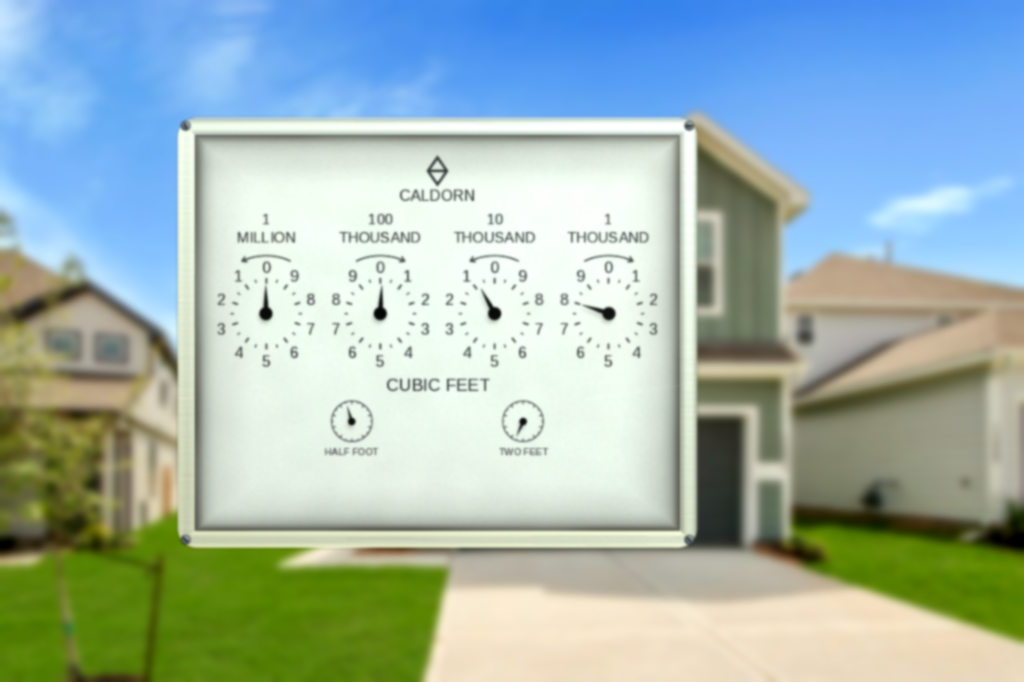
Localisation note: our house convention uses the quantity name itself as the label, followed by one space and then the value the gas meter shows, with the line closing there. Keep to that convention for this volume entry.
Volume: 800 ft³
